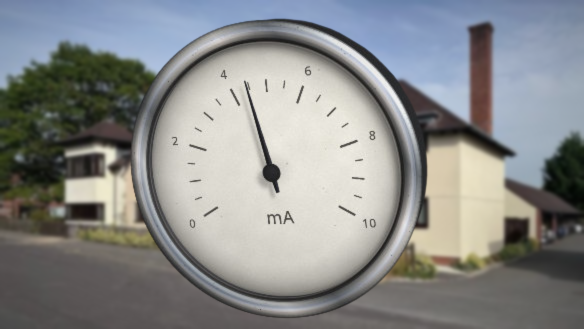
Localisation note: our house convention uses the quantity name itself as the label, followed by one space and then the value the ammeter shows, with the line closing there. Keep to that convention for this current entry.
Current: 4.5 mA
